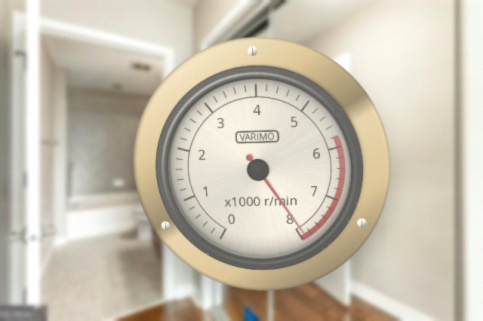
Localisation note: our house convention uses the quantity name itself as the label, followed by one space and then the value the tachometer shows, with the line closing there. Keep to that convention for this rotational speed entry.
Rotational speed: 7900 rpm
